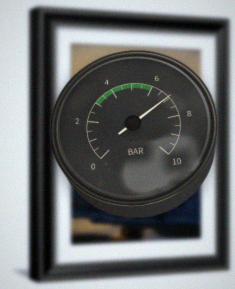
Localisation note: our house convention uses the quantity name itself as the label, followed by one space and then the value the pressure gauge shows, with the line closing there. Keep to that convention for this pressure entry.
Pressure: 7 bar
